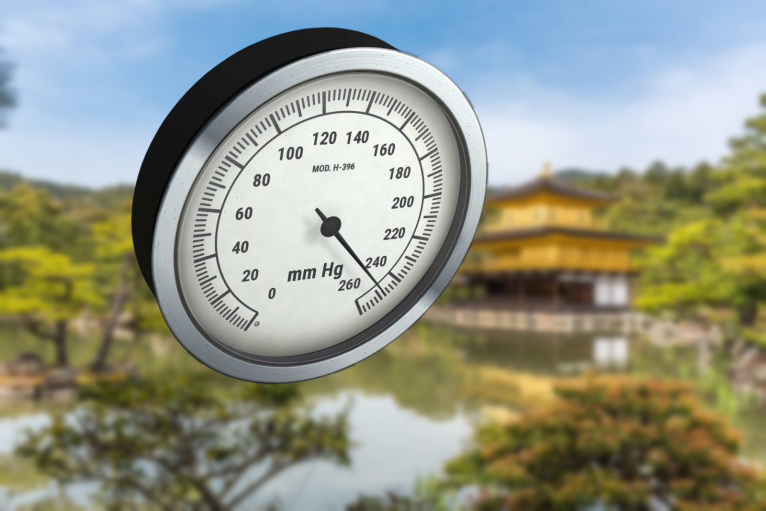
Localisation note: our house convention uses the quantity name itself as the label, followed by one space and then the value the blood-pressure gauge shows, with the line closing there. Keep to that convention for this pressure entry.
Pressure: 248 mmHg
